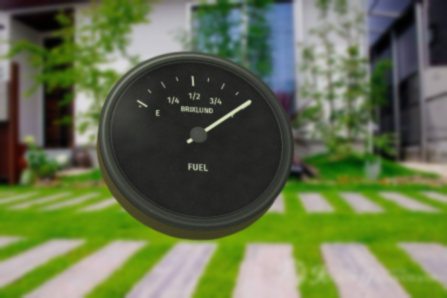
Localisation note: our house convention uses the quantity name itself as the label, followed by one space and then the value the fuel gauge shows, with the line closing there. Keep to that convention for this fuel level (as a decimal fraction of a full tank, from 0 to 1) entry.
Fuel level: 1
